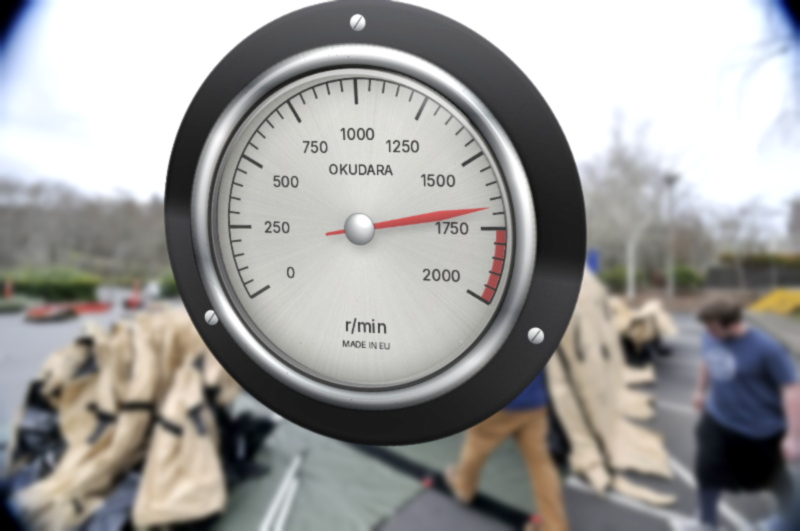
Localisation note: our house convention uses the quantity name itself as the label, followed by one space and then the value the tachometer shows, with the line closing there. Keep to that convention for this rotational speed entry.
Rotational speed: 1675 rpm
